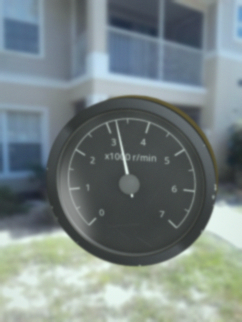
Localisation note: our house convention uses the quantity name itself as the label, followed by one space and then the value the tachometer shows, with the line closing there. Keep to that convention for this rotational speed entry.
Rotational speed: 3250 rpm
